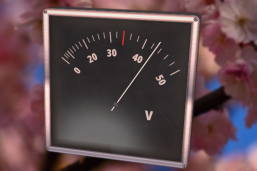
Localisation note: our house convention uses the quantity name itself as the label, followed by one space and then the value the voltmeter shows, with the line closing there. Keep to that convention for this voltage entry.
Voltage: 43 V
